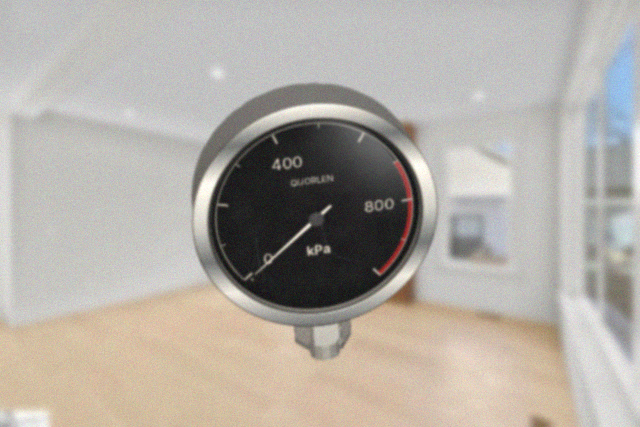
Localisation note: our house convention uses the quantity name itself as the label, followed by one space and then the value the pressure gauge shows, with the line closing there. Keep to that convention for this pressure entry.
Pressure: 0 kPa
